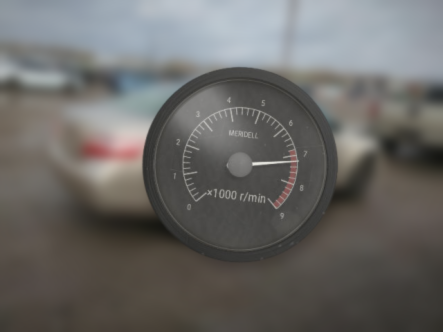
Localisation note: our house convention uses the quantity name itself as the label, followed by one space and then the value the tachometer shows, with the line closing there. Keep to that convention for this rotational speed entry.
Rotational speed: 7200 rpm
